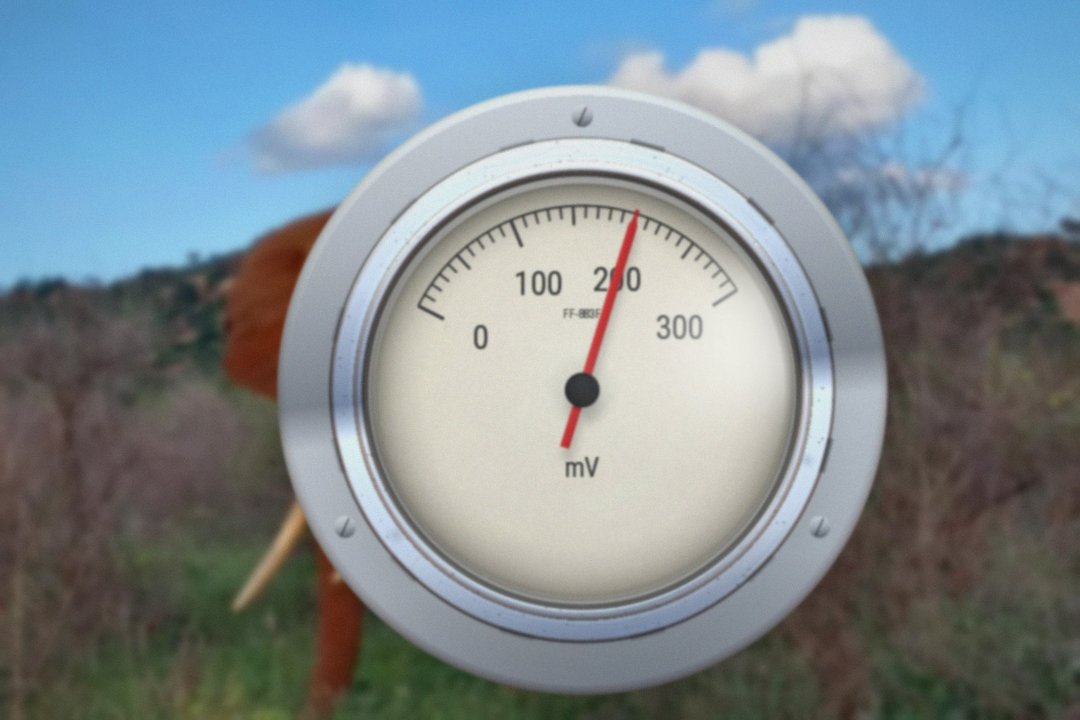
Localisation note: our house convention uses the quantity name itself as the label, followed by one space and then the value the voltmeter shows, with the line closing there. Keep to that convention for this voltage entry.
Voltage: 200 mV
